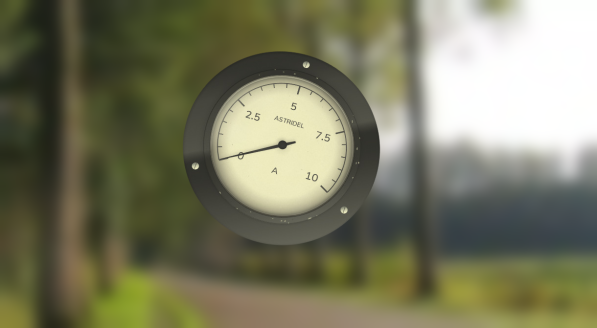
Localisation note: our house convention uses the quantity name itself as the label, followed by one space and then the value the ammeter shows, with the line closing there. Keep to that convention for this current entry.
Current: 0 A
